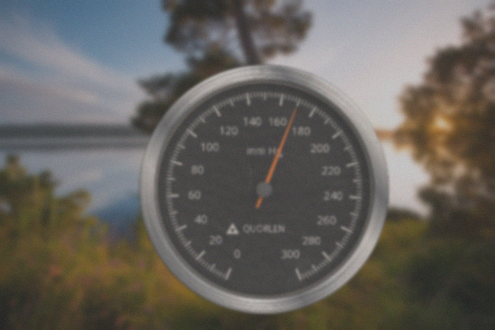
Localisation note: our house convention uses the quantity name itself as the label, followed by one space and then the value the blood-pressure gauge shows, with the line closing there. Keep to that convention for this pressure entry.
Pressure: 170 mmHg
